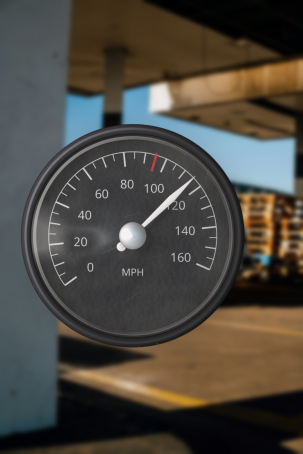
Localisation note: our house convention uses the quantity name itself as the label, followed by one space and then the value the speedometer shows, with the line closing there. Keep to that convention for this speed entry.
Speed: 115 mph
